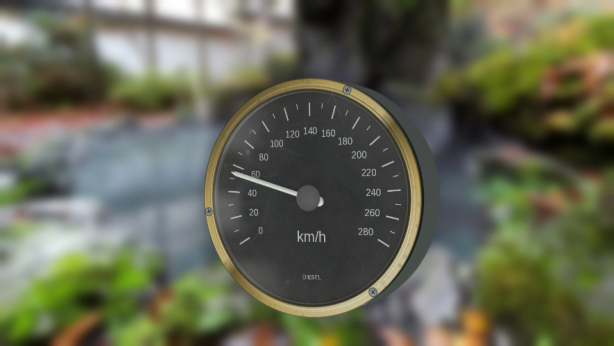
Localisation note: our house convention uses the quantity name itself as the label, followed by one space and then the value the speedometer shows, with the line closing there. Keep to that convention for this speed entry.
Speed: 55 km/h
